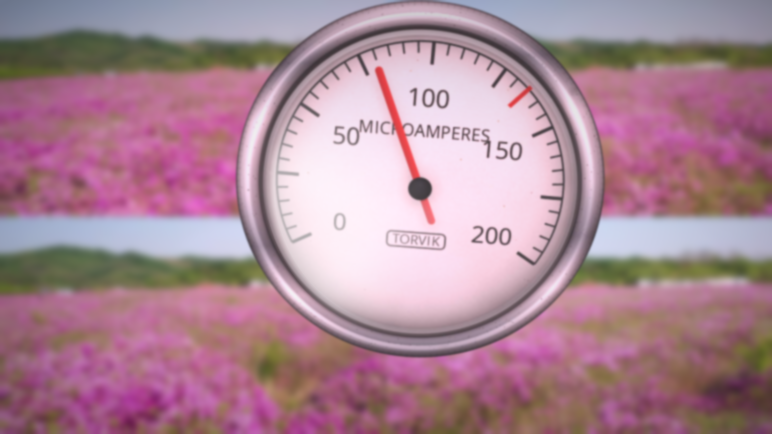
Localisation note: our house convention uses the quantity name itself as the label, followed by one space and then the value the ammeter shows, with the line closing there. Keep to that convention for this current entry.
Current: 80 µA
